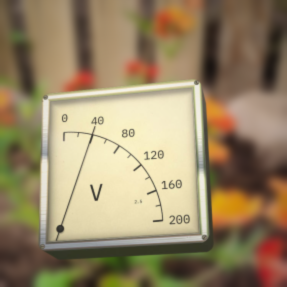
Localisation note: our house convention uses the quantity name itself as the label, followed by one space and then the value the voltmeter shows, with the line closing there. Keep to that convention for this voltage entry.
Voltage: 40 V
